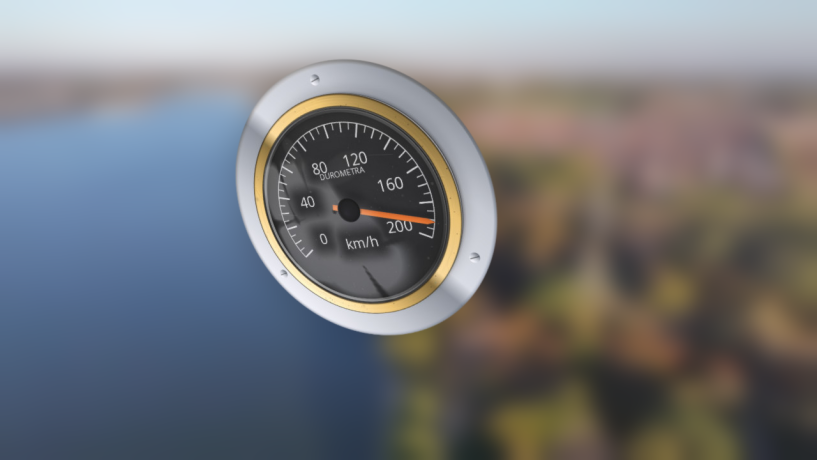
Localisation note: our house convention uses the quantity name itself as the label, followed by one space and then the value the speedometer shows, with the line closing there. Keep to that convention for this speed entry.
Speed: 190 km/h
